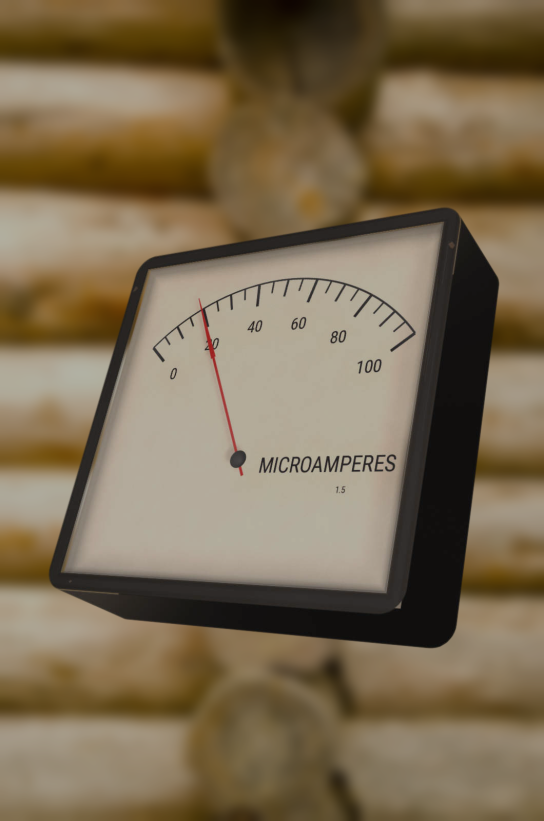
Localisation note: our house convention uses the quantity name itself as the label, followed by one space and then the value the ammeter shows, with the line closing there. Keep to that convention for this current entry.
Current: 20 µA
